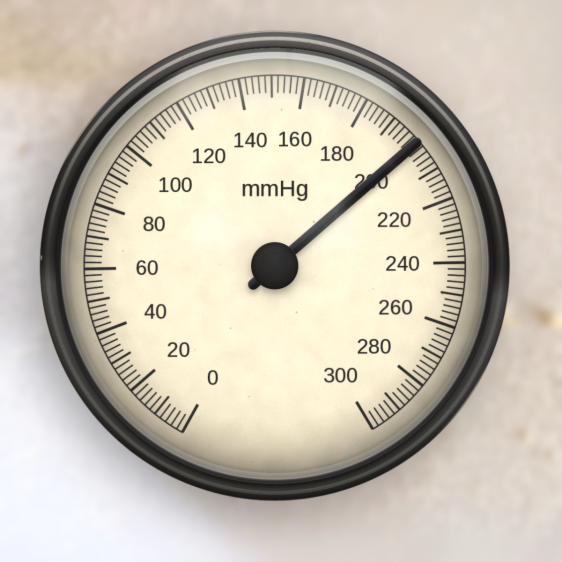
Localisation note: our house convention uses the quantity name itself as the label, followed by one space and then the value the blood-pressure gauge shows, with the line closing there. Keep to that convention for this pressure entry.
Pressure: 200 mmHg
